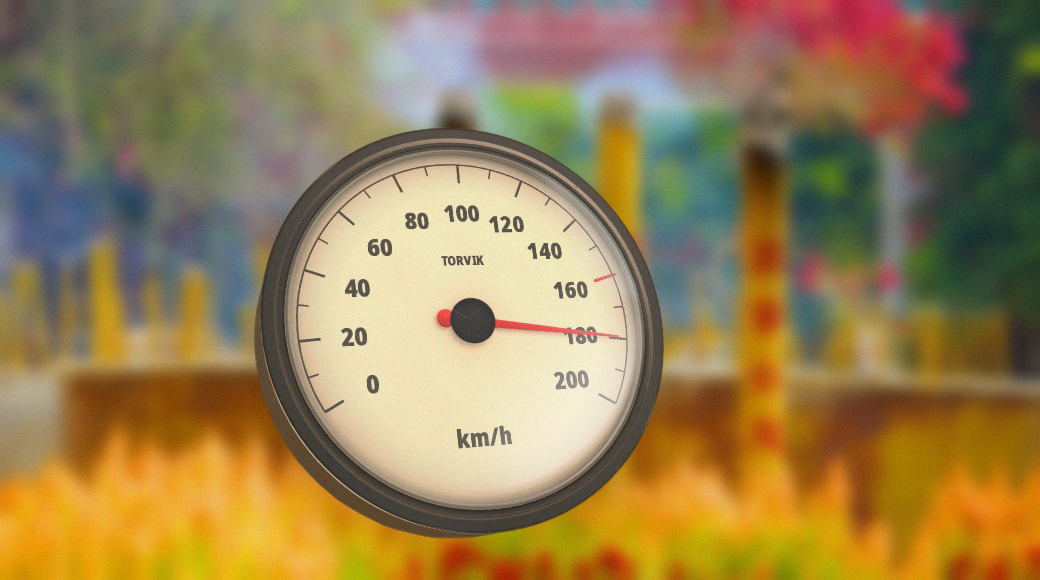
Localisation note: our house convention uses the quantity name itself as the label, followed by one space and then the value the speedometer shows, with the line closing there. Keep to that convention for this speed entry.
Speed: 180 km/h
